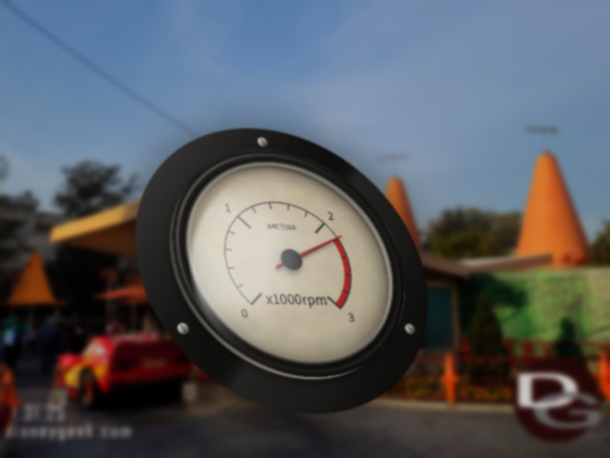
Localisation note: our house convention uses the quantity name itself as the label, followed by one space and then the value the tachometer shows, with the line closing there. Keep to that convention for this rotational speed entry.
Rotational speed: 2200 rpm
